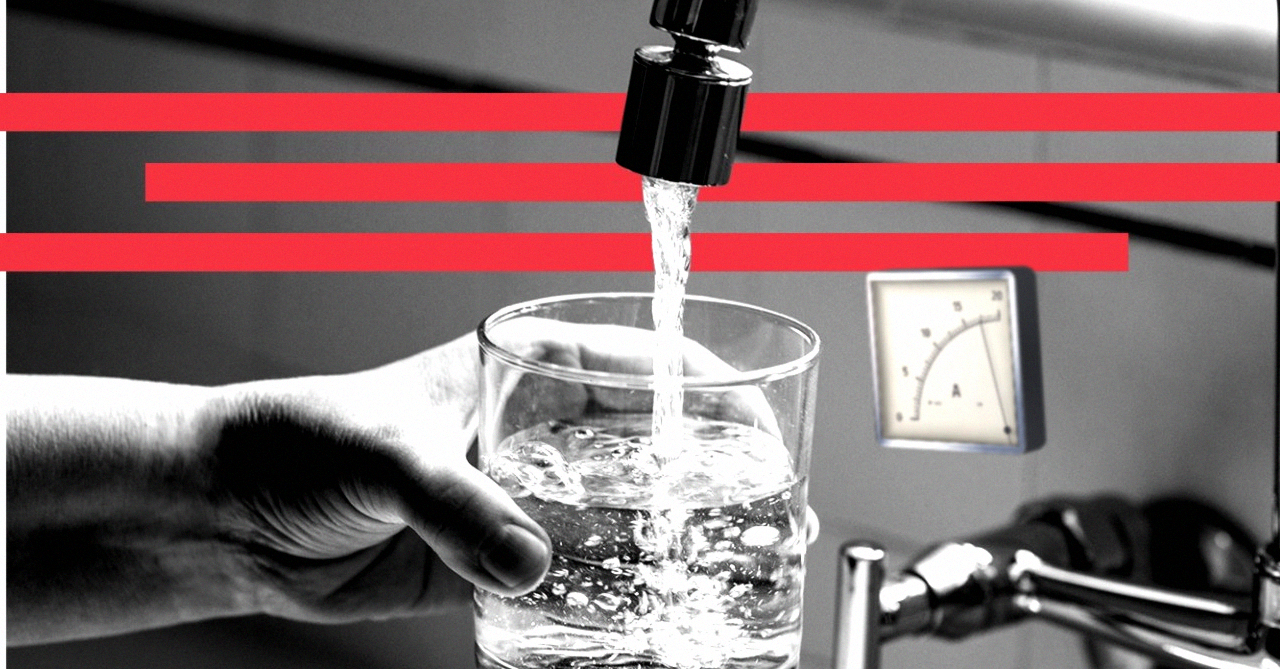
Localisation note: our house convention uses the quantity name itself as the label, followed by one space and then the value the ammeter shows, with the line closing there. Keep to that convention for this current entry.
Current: 17.5 A
